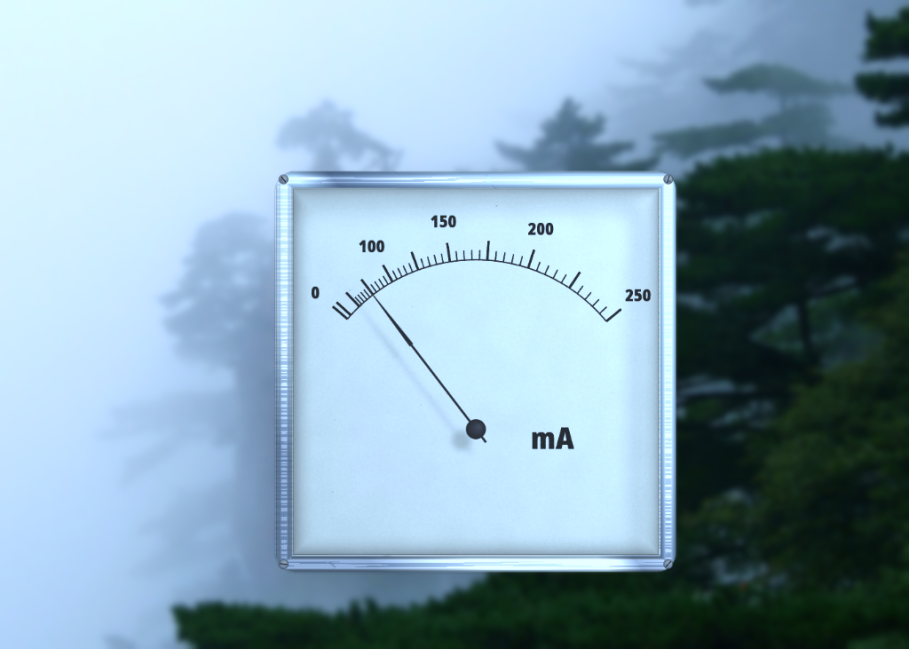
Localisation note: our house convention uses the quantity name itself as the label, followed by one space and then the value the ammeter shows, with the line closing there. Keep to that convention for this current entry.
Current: 75 mA
